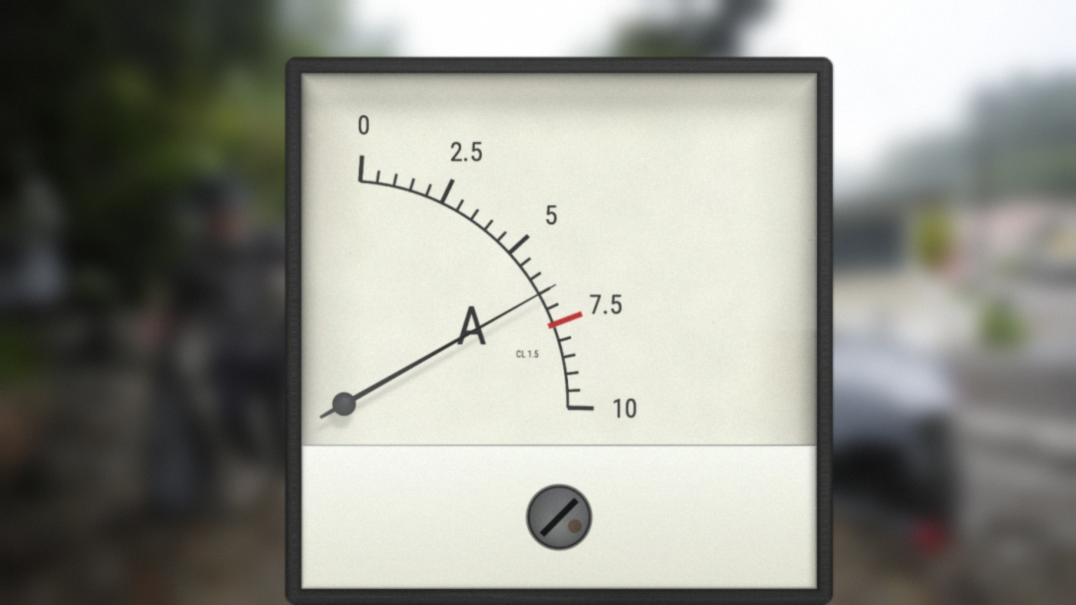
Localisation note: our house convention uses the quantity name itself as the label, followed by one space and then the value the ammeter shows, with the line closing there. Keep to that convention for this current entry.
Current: 6.5 A
